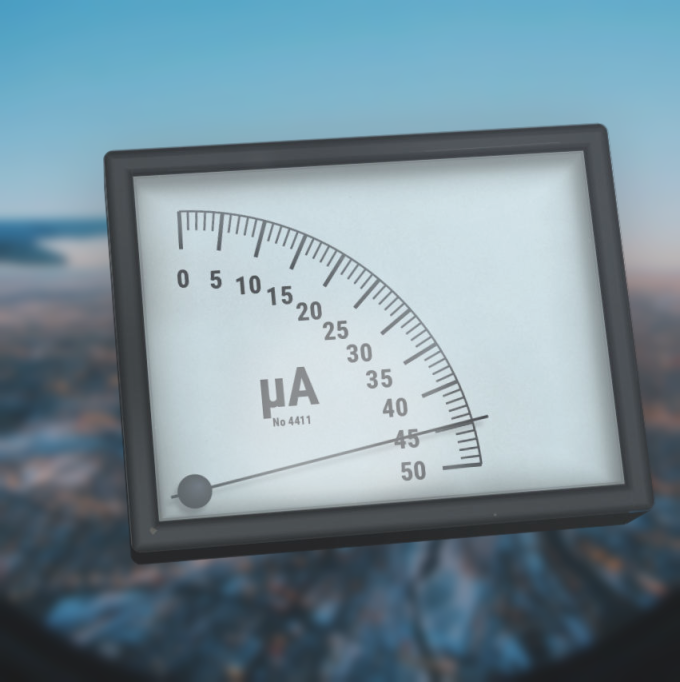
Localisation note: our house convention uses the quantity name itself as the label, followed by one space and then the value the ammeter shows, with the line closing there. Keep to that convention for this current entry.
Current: 45 µA
